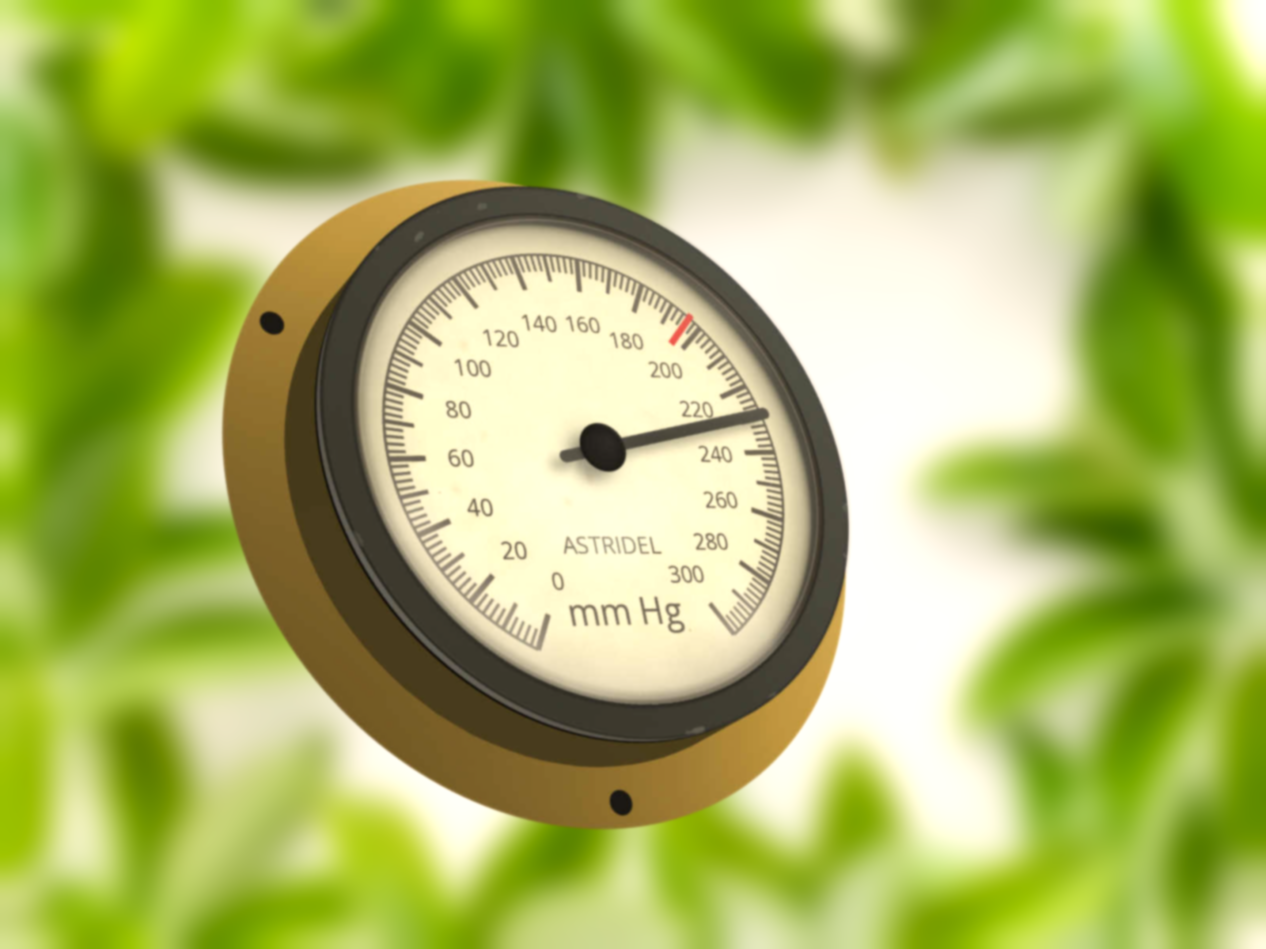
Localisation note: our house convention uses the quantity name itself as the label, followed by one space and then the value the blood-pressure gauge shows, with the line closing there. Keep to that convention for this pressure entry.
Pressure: 230 mmHg
